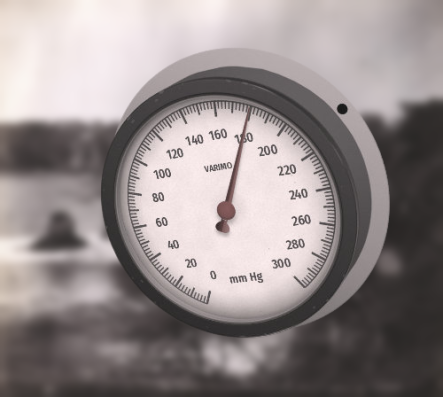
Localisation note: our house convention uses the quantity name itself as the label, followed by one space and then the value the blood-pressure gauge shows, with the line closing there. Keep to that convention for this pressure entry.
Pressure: 180 mmHg
